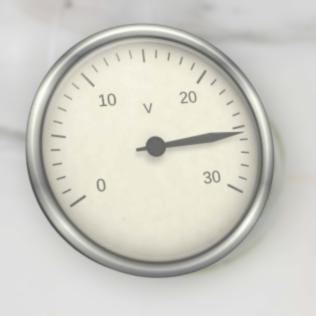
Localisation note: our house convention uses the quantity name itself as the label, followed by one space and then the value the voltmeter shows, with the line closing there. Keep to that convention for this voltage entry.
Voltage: 25.5 V
